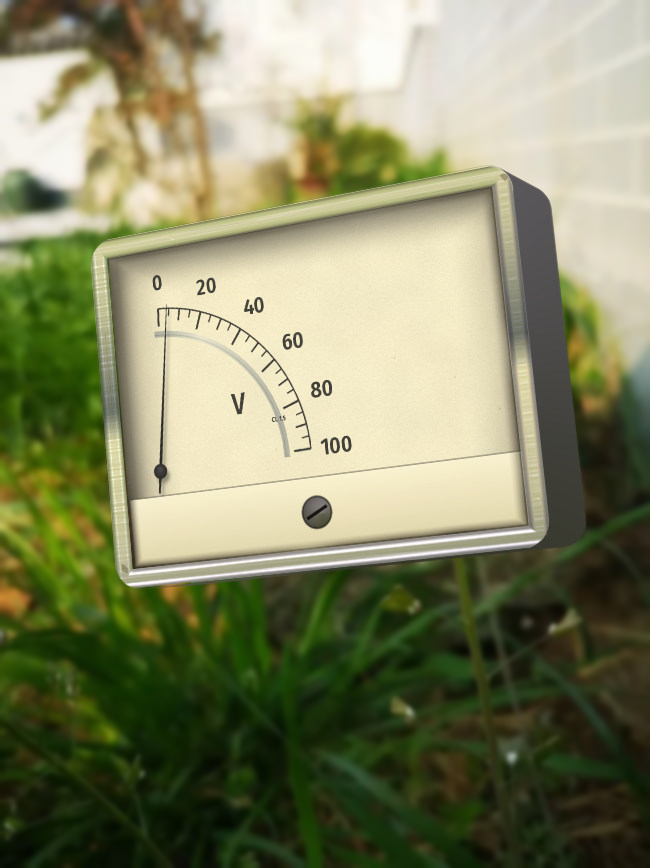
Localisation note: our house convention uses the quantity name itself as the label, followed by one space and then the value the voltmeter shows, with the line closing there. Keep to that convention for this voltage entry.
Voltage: 5 V
